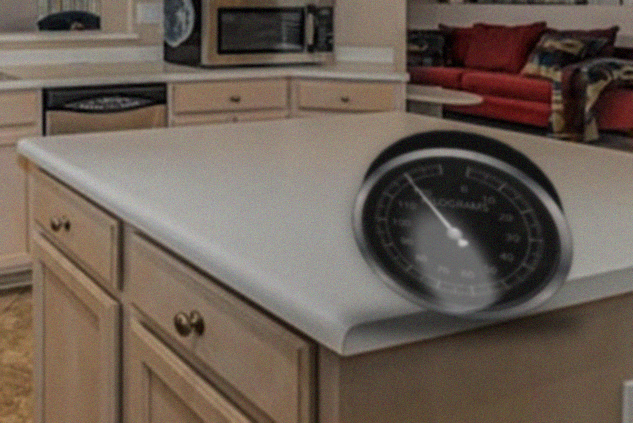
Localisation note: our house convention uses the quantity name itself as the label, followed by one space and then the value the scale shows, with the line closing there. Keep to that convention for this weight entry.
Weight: 120 kg
